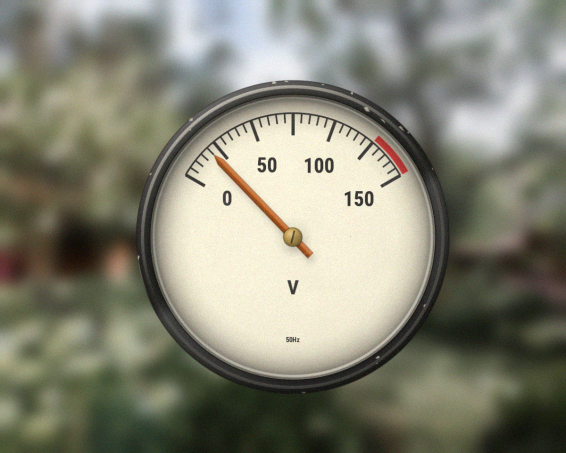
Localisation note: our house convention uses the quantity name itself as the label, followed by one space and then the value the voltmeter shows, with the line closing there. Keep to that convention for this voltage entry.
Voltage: 20 V
